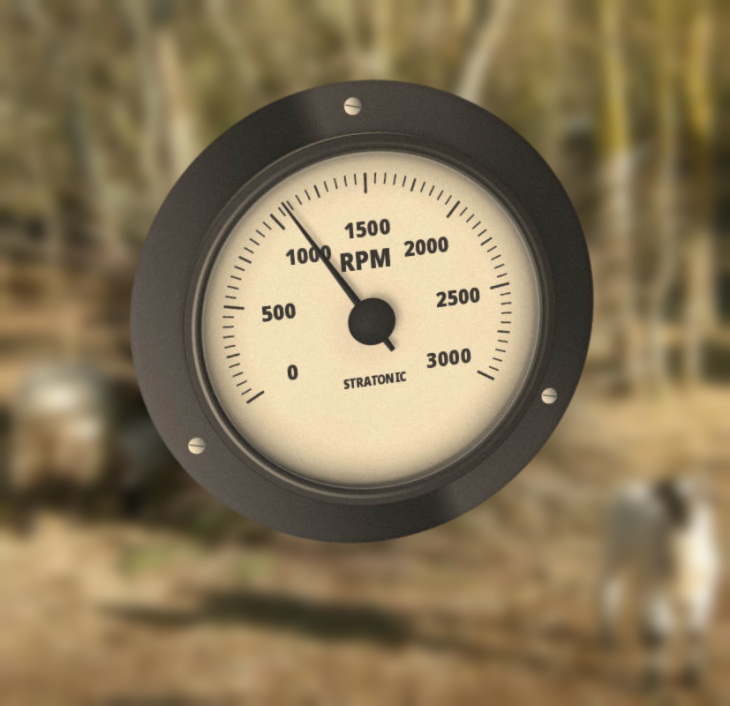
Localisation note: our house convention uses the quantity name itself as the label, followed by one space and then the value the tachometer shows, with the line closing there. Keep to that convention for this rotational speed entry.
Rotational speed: 1075 rpm
